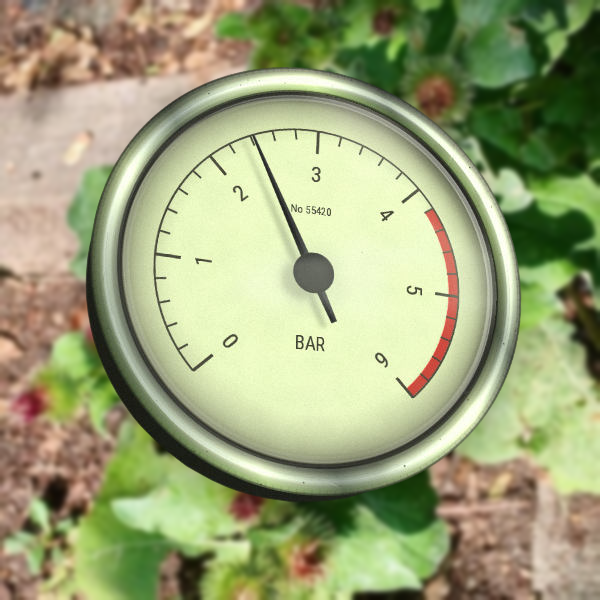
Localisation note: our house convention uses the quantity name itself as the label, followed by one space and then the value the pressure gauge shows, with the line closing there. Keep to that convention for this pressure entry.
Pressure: 2.4 bar
